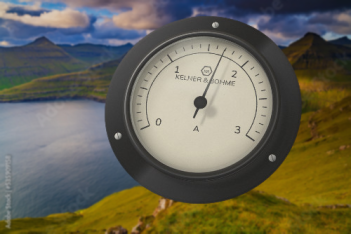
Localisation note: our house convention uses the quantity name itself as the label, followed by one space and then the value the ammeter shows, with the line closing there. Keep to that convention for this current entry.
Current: 1.7 A
